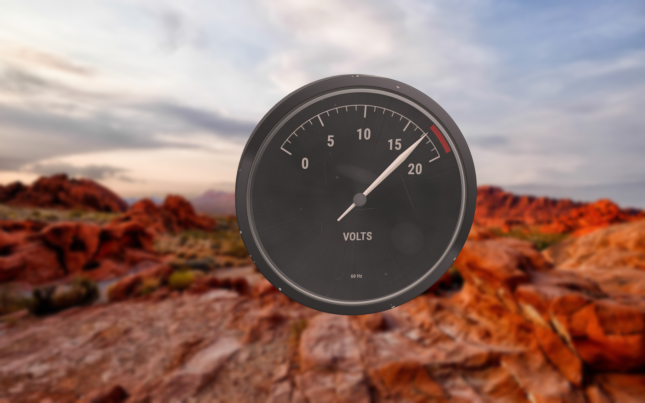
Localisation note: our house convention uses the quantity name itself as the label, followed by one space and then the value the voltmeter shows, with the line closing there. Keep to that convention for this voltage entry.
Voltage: 17 V
